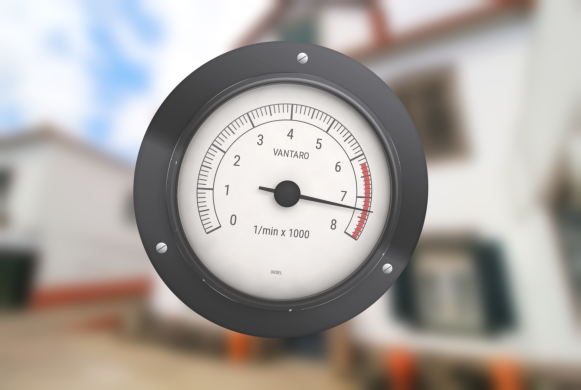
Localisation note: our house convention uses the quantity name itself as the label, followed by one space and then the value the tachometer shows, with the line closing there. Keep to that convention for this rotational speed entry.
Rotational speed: 7300 rpm
